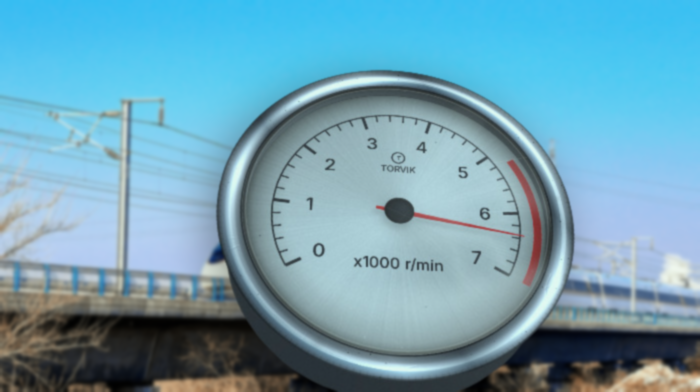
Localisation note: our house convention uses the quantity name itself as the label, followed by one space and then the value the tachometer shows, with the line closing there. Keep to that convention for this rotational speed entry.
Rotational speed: 6400 rpm
